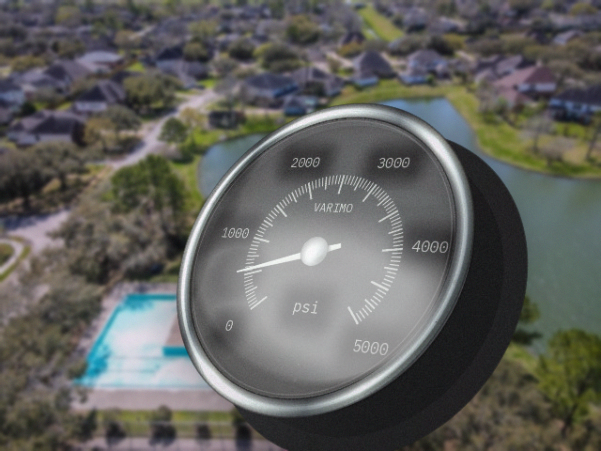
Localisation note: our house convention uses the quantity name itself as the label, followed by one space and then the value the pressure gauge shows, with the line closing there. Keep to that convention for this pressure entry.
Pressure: 500 psi
